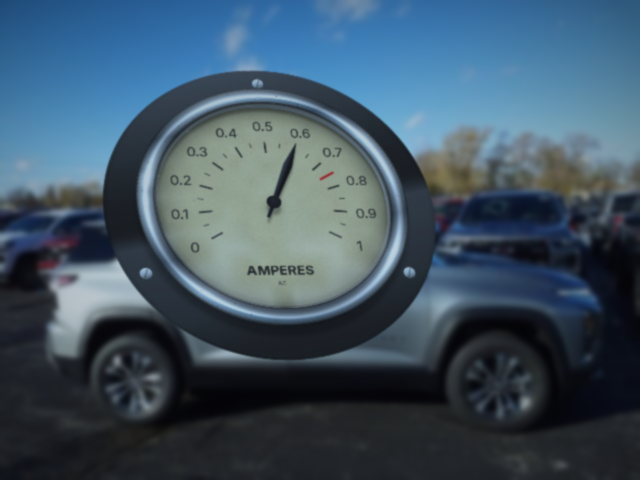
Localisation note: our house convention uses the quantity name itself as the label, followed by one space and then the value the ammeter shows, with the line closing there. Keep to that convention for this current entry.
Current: 0.6 A
